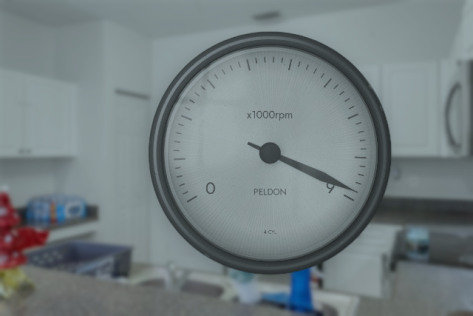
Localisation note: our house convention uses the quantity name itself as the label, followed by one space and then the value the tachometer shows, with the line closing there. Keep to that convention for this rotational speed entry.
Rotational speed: 8800 rpm
